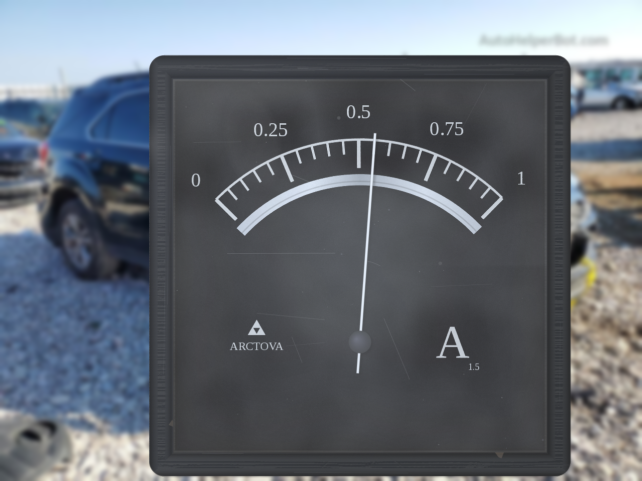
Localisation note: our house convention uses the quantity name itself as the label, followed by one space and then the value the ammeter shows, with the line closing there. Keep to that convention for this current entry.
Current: 0.55 A
